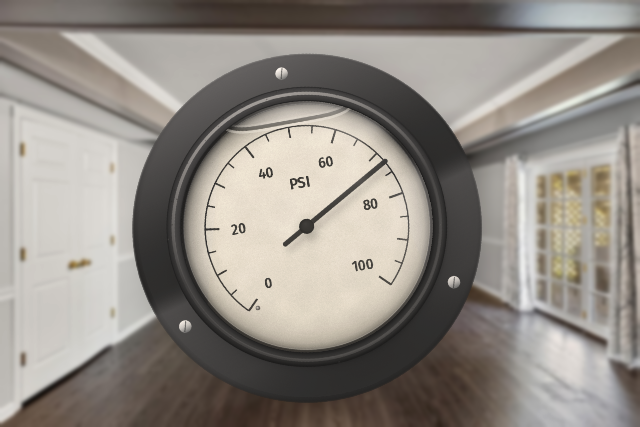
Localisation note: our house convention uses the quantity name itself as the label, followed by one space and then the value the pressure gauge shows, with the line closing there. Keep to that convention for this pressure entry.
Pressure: 72.5 psi
